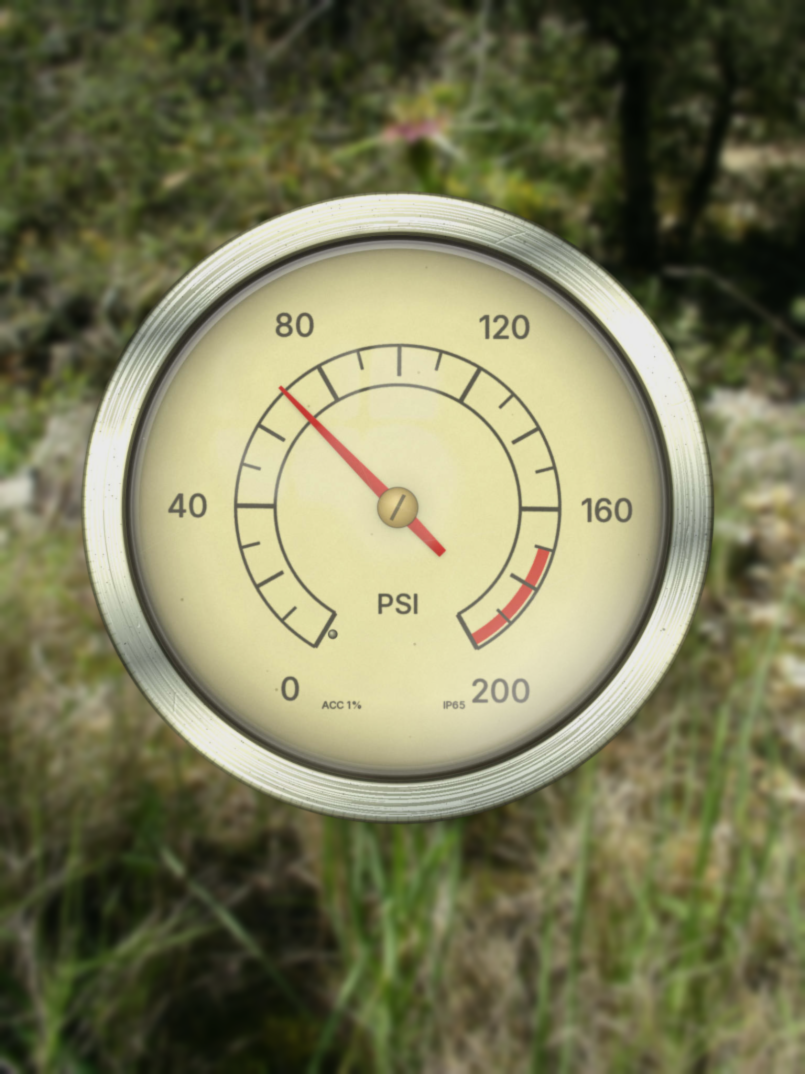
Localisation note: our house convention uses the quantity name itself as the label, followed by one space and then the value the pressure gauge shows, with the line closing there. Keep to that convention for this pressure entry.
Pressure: 70 psi
